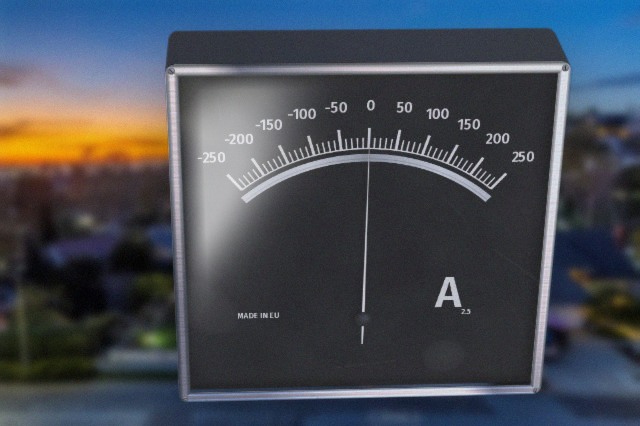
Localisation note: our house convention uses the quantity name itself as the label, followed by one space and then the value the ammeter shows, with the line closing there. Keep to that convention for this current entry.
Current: 0 A
